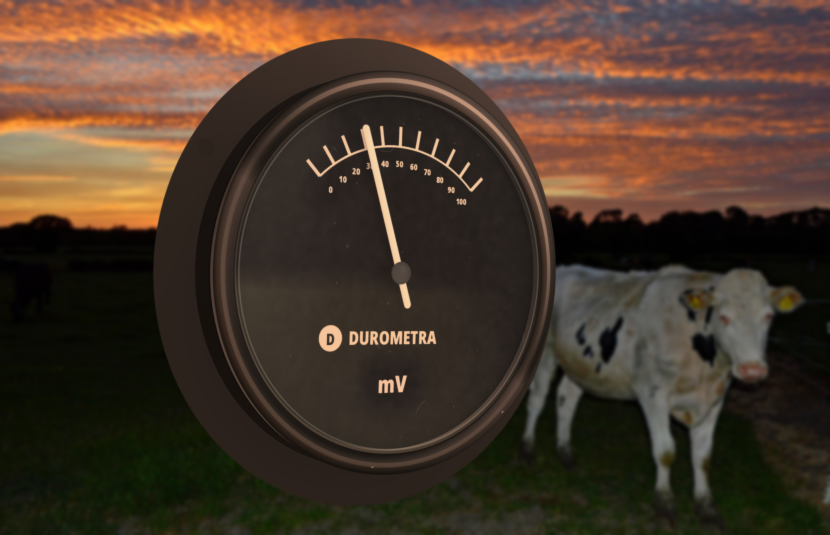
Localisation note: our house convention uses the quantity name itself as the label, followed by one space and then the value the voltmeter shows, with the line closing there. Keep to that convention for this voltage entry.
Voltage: 30 mV
